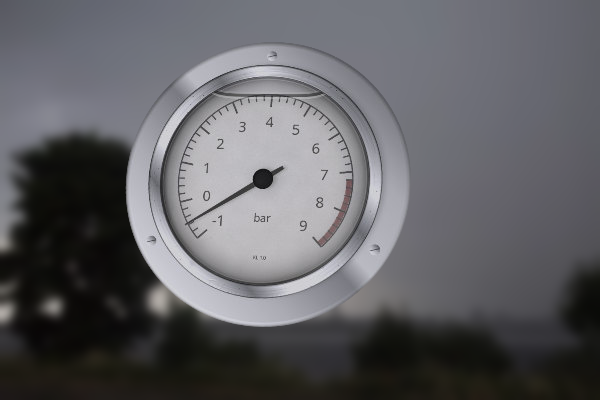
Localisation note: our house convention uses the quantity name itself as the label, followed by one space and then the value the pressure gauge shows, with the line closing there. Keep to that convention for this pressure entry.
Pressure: -0.6 bar
